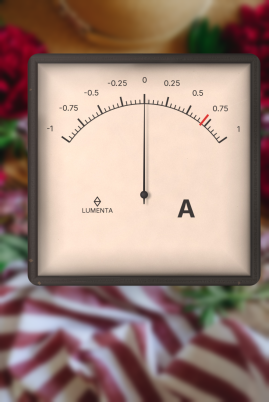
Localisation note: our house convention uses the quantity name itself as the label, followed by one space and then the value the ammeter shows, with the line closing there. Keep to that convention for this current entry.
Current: 0 A
